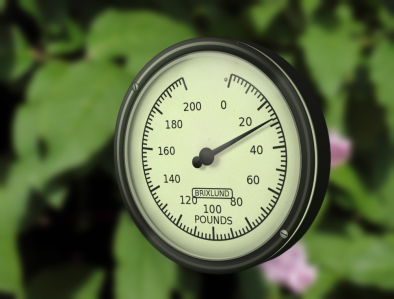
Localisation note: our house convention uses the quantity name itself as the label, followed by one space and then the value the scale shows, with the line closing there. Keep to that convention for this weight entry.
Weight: 28 lb
